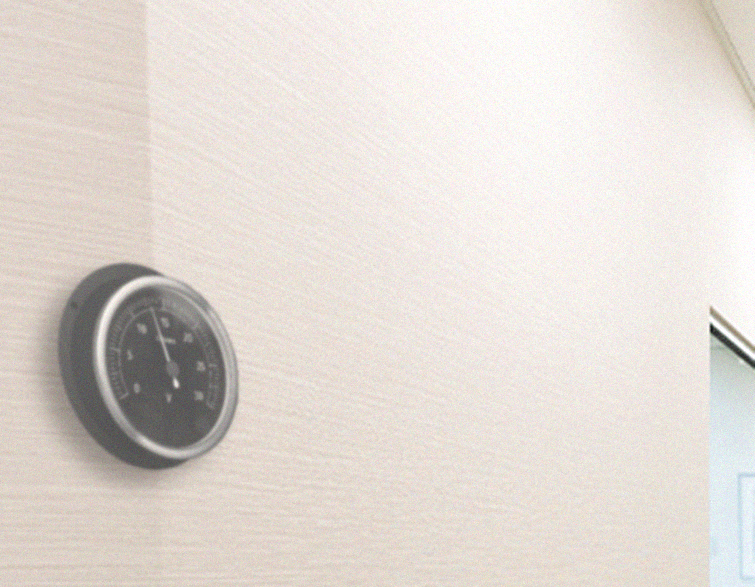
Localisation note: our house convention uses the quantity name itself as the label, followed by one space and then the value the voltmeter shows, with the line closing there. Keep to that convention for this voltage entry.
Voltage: 12.5 V
